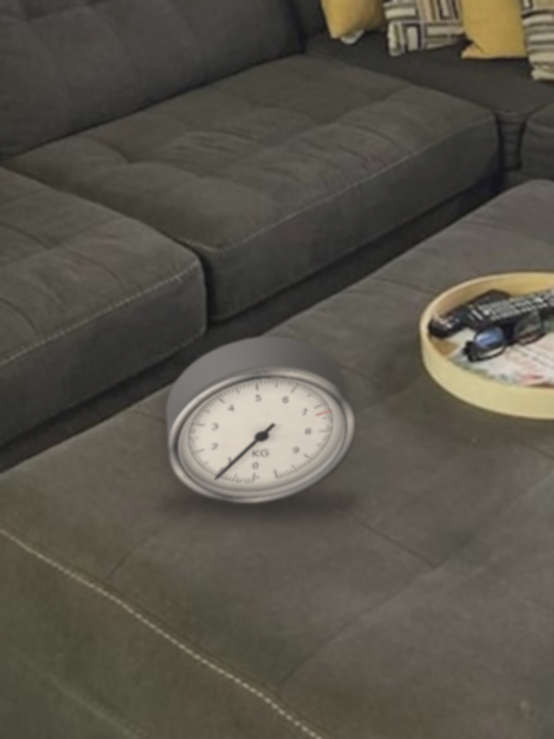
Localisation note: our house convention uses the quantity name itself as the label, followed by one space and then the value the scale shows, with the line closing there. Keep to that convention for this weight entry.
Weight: 1 kg
